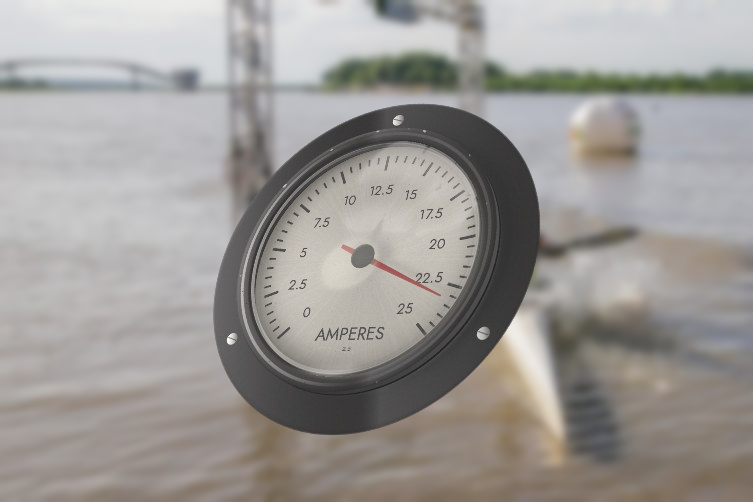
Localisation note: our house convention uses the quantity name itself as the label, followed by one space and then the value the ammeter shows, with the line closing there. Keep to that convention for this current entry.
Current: 23.25 A
